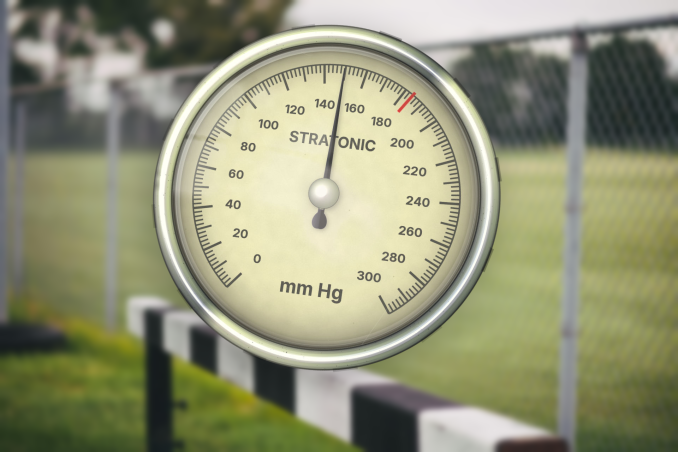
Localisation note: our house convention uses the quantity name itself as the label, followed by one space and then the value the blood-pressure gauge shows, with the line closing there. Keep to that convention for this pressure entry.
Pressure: 150 mmHg
